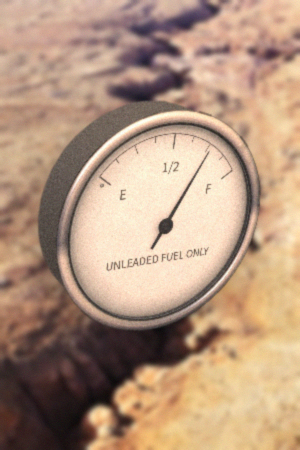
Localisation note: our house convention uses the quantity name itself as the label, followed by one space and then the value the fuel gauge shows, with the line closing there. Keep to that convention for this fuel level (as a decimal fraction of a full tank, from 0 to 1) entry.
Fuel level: 0.75
